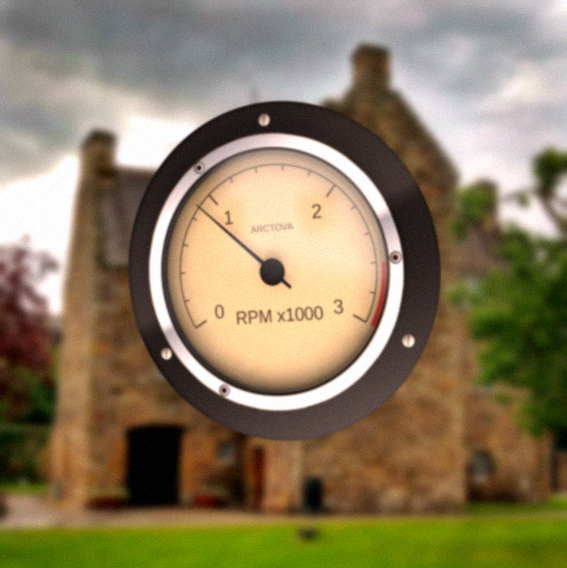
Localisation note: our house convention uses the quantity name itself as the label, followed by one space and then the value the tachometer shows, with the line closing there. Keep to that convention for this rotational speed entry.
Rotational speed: 900 rpm
